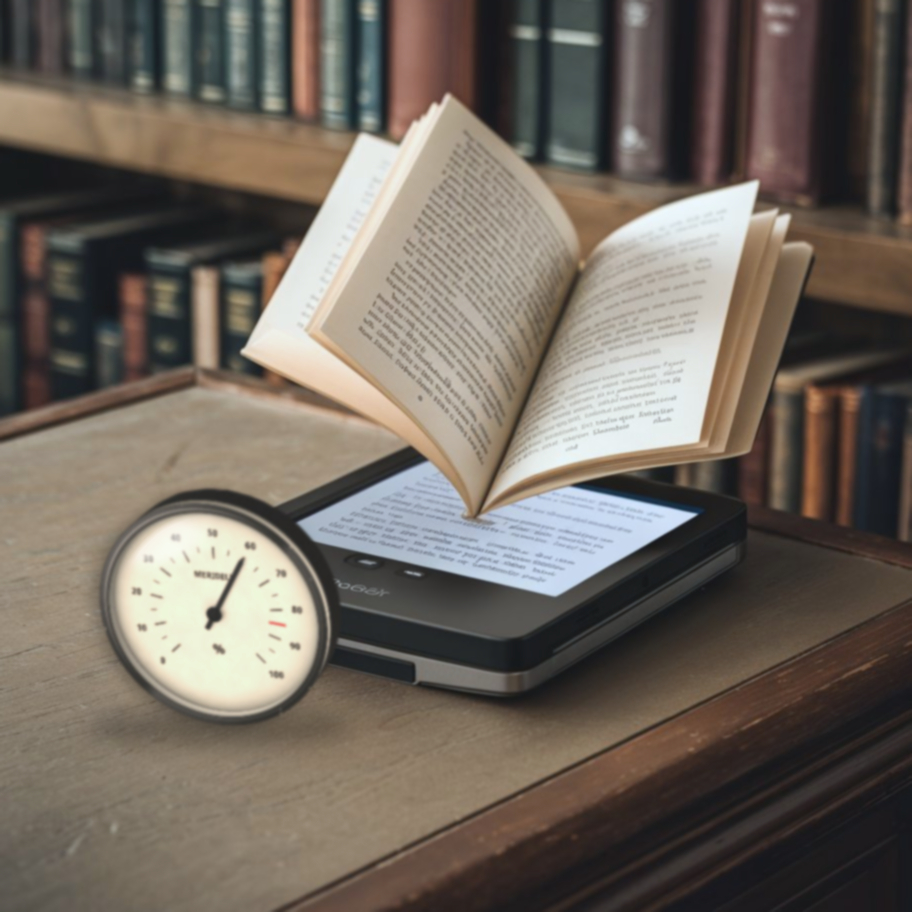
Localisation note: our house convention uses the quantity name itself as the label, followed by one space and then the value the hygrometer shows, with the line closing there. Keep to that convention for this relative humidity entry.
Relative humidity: 60 %
